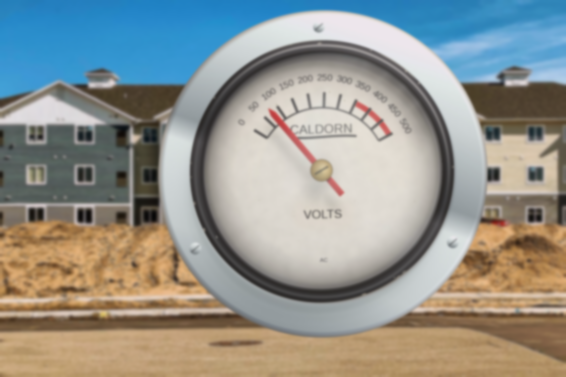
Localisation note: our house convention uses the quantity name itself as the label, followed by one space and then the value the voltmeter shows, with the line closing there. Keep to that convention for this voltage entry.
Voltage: 75 V
